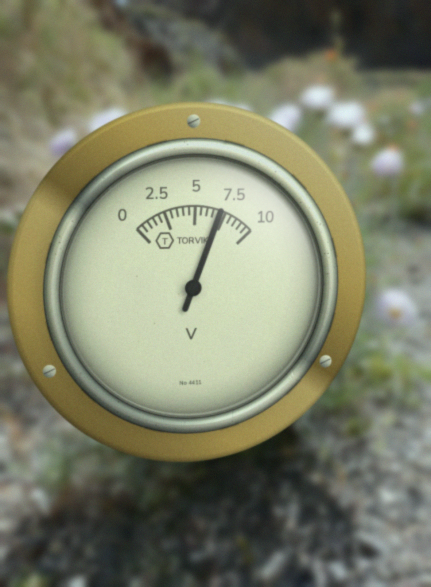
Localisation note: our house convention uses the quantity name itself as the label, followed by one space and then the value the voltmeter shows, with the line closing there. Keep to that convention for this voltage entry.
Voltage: 7 V
